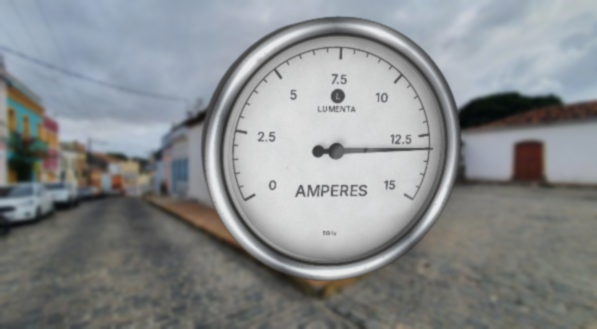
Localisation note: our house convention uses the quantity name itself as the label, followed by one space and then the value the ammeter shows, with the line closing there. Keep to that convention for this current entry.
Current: 13 A
